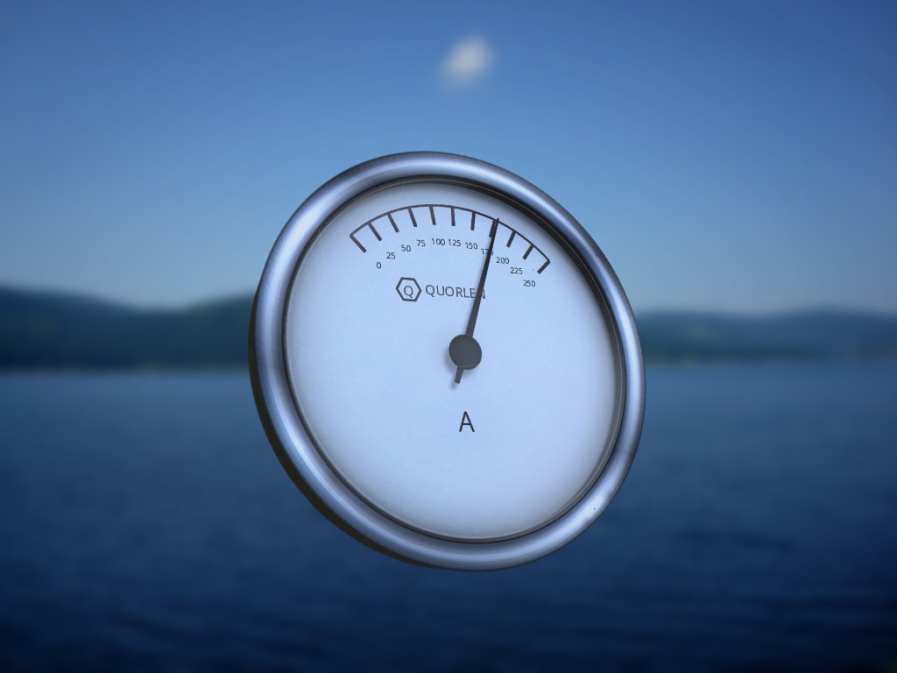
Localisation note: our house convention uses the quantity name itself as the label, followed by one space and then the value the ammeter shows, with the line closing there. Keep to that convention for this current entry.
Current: 175 A
